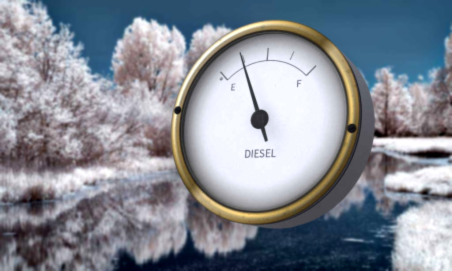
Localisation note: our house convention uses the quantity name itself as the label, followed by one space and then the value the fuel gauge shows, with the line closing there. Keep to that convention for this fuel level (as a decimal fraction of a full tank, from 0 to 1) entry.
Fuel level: 0.25
